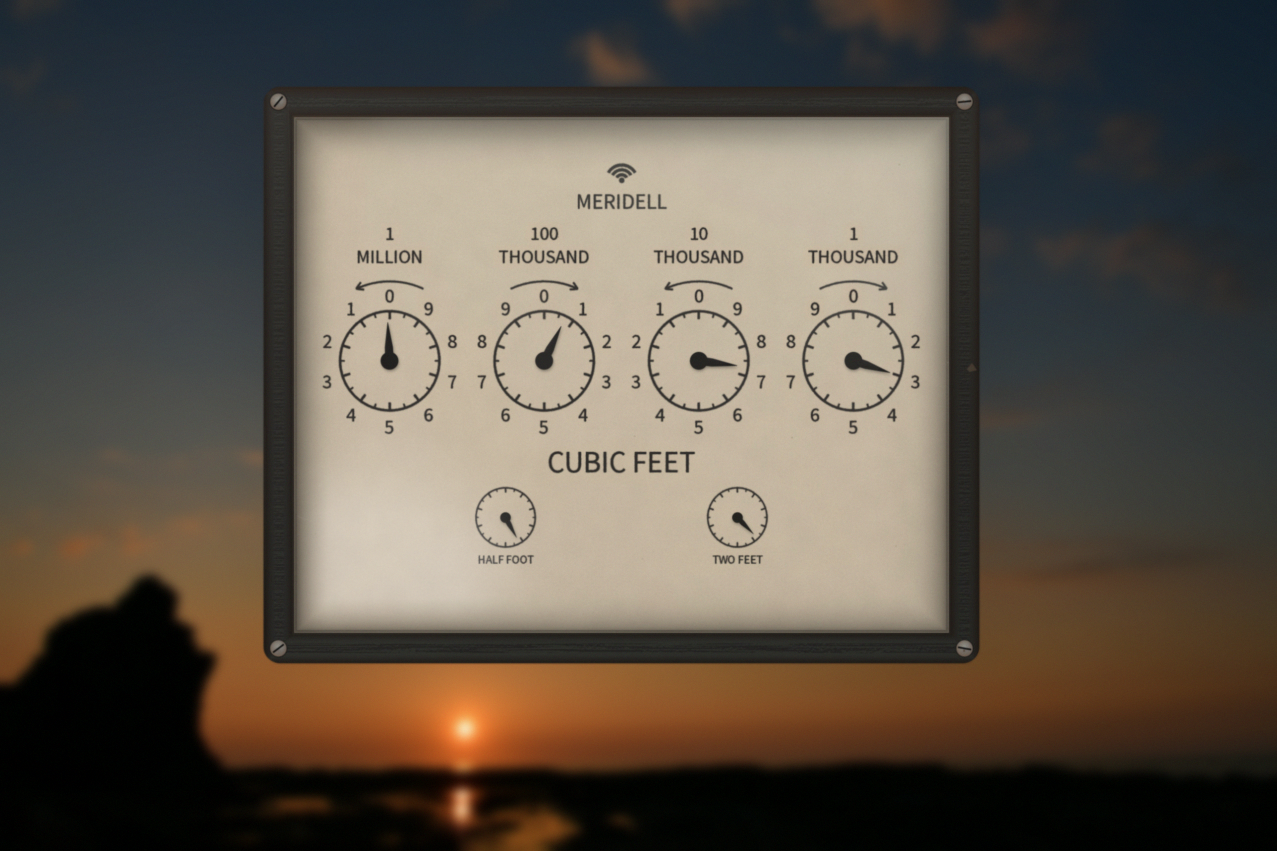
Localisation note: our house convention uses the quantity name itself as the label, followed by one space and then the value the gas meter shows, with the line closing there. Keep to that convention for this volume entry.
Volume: 7300 ft³
